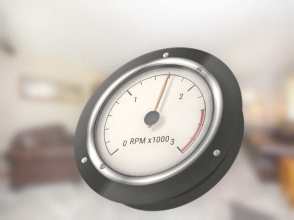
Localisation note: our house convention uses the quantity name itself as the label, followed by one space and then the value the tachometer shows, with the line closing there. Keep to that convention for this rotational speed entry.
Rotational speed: 1600 rpm
